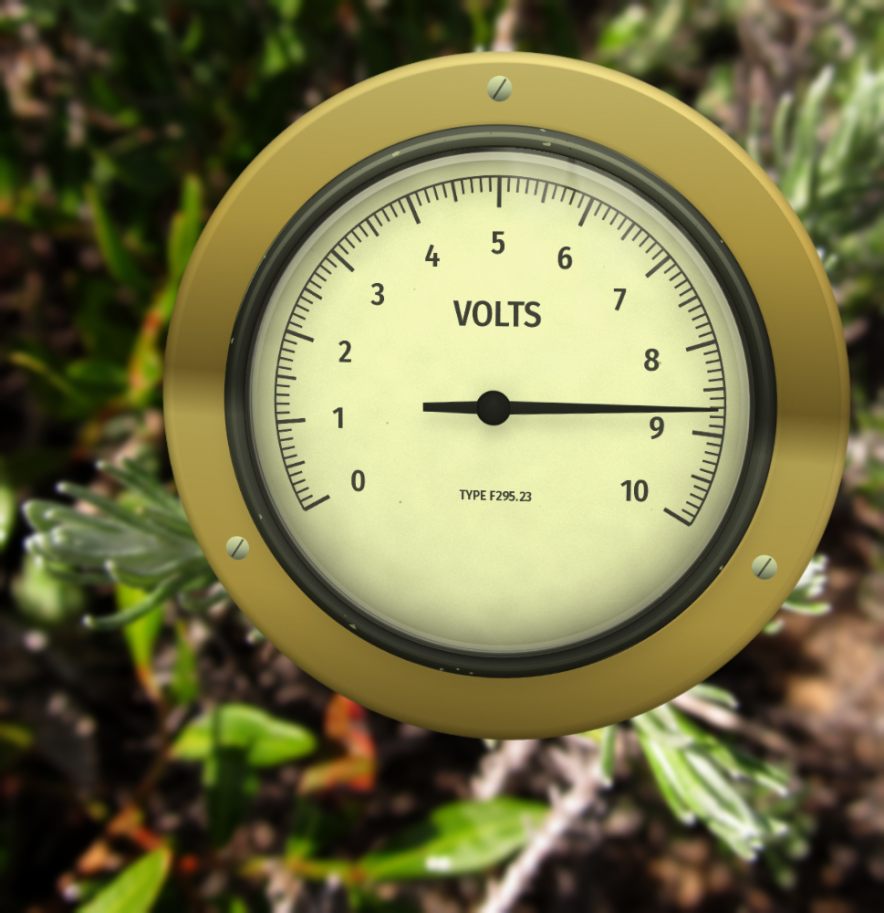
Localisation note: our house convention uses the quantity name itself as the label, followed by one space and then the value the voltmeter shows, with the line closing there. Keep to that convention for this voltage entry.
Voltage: 8.7 V
